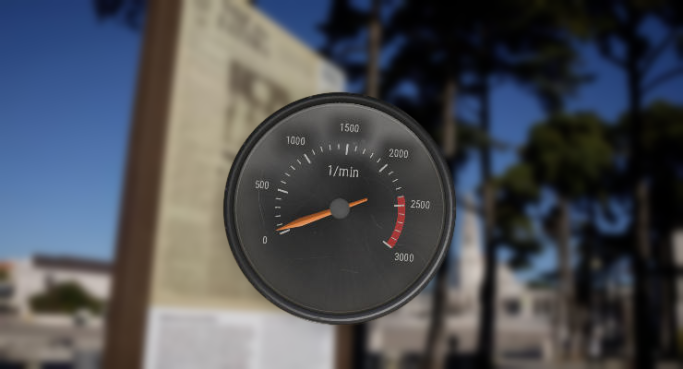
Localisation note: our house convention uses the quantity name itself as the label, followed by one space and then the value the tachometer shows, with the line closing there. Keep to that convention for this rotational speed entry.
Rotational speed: 50 rpm
